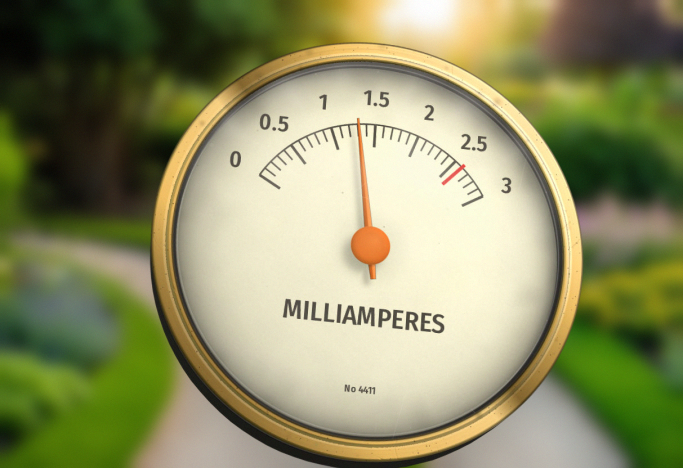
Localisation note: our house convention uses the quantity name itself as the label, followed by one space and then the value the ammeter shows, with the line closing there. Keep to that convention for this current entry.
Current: 1.3 mA
